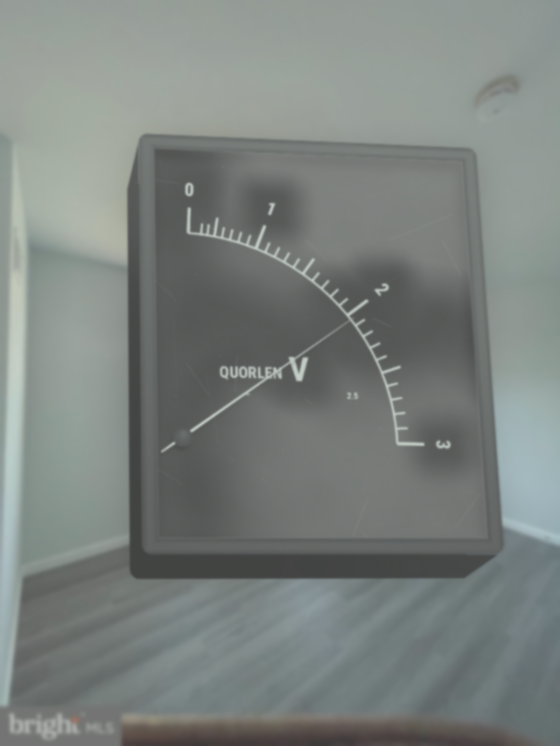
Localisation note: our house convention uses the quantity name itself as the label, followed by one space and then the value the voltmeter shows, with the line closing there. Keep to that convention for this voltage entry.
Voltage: 2.05 V
